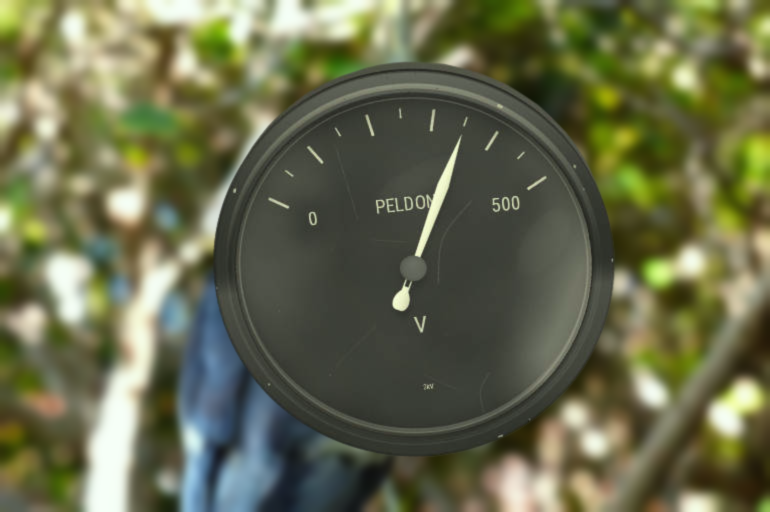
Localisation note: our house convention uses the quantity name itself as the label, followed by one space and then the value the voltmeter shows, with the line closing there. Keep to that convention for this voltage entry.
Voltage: 350 V
